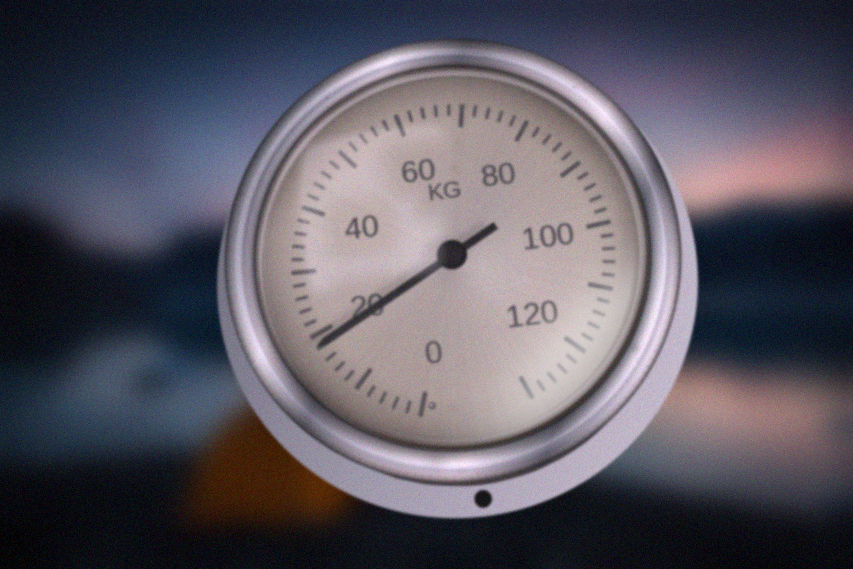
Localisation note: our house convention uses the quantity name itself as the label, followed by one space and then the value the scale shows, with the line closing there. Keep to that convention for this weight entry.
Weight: 18 kg
